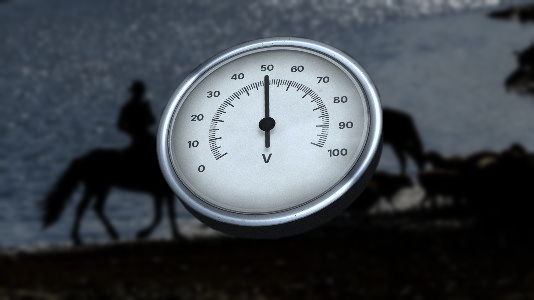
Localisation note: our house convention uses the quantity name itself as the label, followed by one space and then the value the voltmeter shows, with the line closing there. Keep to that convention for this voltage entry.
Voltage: 50 V
